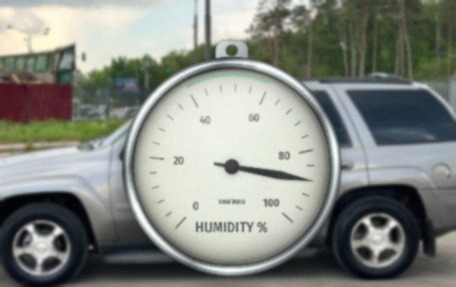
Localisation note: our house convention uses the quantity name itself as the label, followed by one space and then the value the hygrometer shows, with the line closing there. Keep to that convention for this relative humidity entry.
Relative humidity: 88 %
